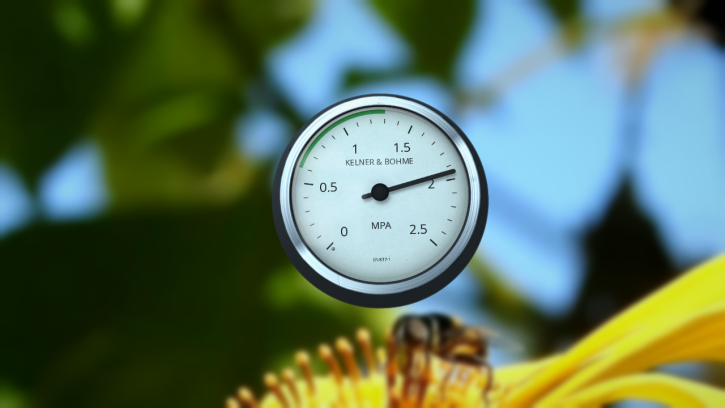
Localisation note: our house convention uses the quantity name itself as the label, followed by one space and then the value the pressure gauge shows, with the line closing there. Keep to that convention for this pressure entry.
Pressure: 1.95 MPa
